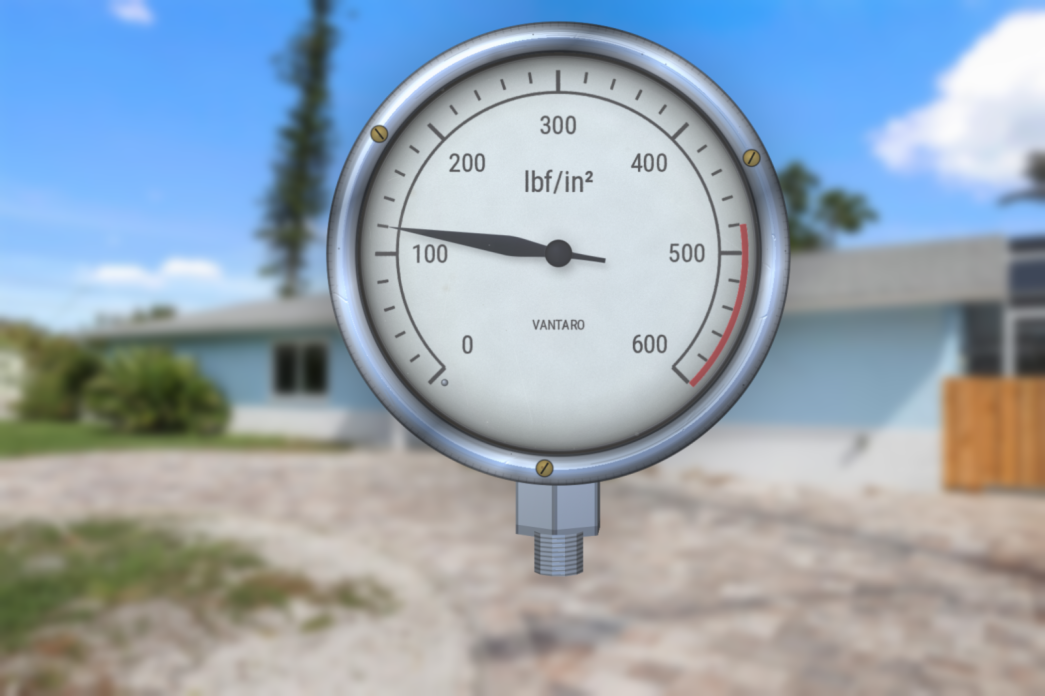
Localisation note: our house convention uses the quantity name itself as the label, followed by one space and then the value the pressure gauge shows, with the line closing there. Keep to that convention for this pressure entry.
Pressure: 120 psi
